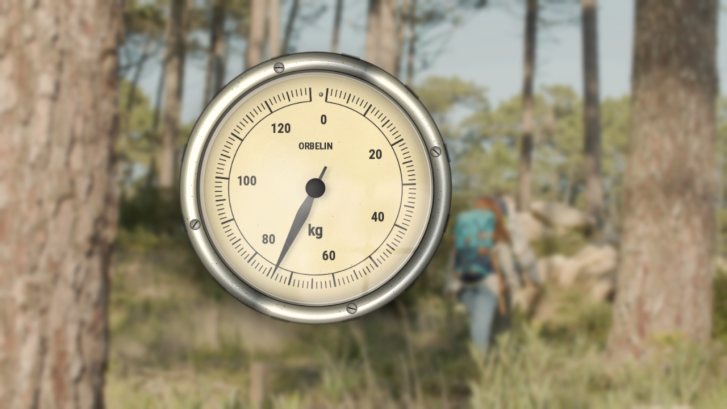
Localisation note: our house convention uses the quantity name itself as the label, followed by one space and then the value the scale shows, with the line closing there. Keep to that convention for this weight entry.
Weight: 74 kg
